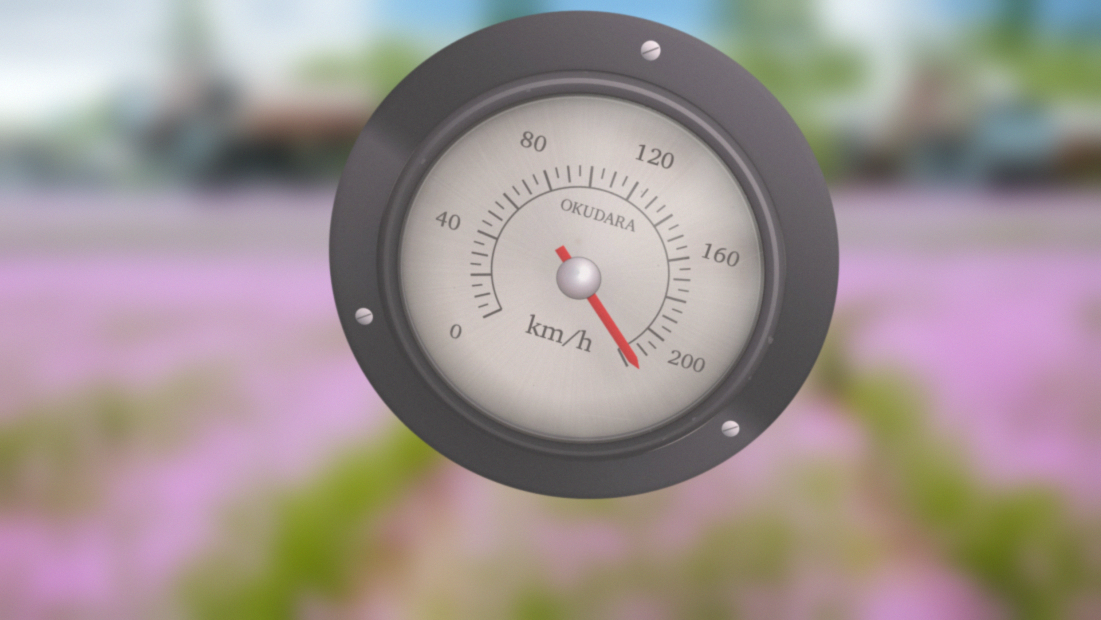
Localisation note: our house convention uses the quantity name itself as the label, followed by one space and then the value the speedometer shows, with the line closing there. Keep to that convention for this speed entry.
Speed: 215 km/h
